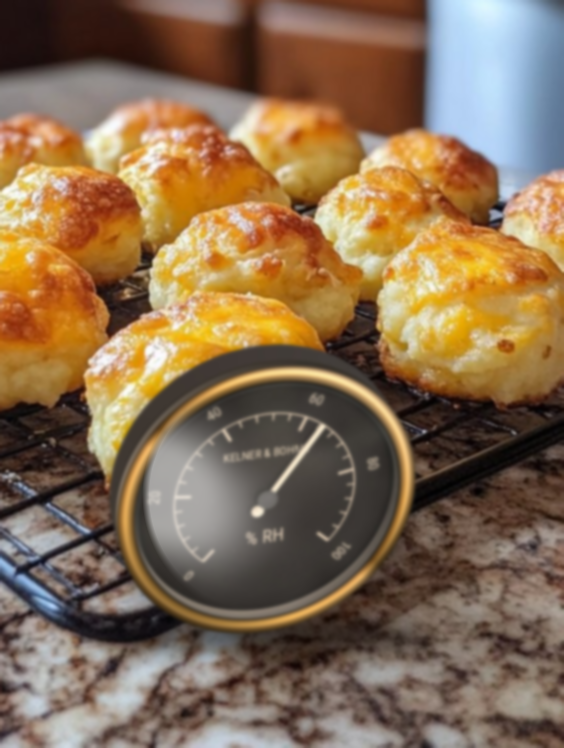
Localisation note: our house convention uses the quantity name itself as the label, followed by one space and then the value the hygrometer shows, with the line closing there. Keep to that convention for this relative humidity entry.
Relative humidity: 64 %
